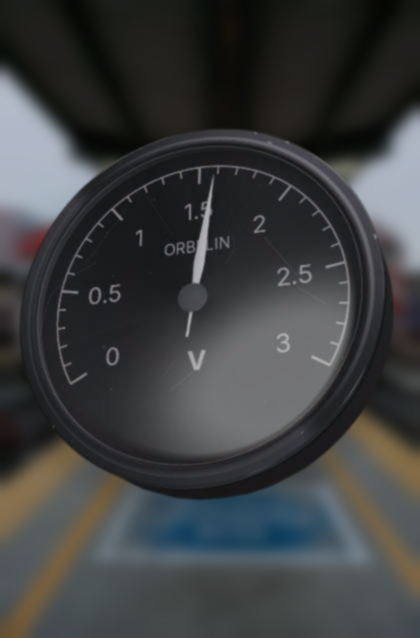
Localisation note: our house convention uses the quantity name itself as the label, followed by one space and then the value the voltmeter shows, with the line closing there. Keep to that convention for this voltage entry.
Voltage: 1.6 V
